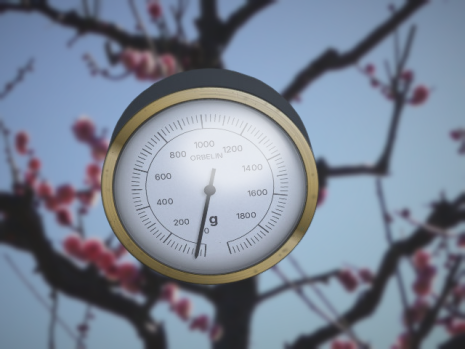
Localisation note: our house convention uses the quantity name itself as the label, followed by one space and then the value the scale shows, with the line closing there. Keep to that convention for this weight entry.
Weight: 40 g
